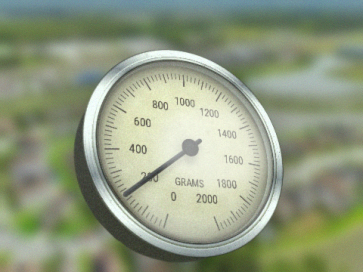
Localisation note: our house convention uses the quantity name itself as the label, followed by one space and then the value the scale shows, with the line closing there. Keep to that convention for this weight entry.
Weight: 200 g
